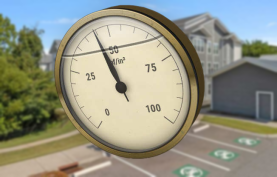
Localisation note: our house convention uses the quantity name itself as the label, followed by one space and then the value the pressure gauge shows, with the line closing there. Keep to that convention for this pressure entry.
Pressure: 45 psi
